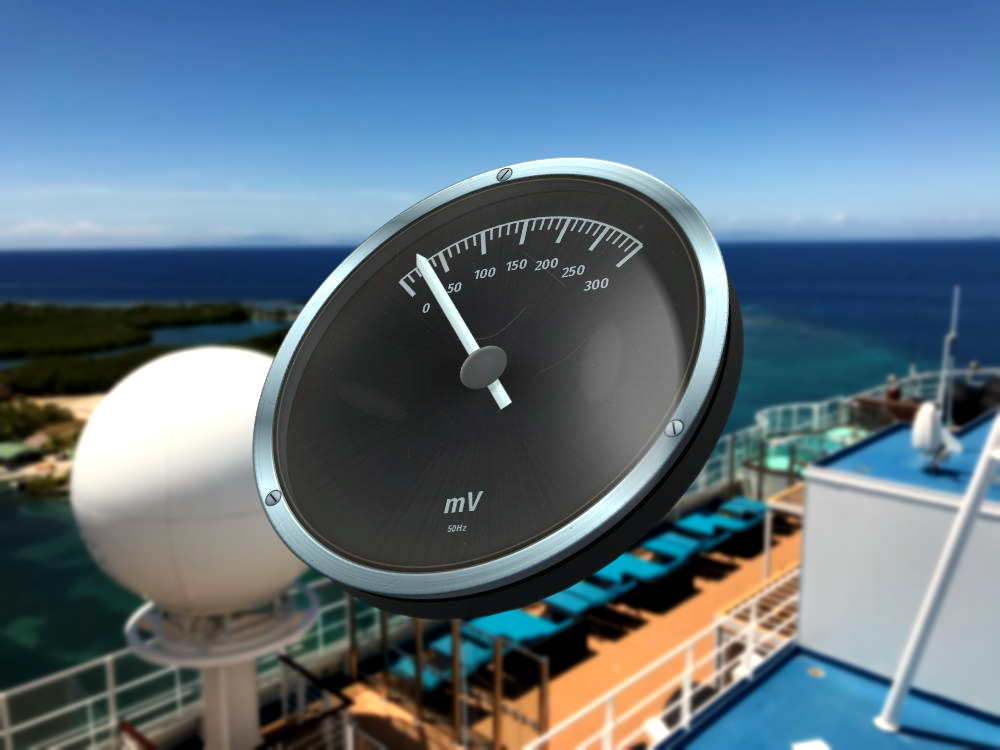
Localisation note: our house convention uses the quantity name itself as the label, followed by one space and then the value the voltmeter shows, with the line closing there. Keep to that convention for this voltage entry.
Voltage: 30 mV
